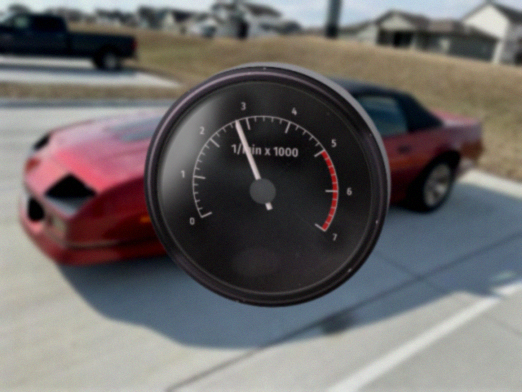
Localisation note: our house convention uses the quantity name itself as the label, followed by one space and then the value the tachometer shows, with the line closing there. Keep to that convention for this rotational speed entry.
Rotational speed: 2800 rpm
